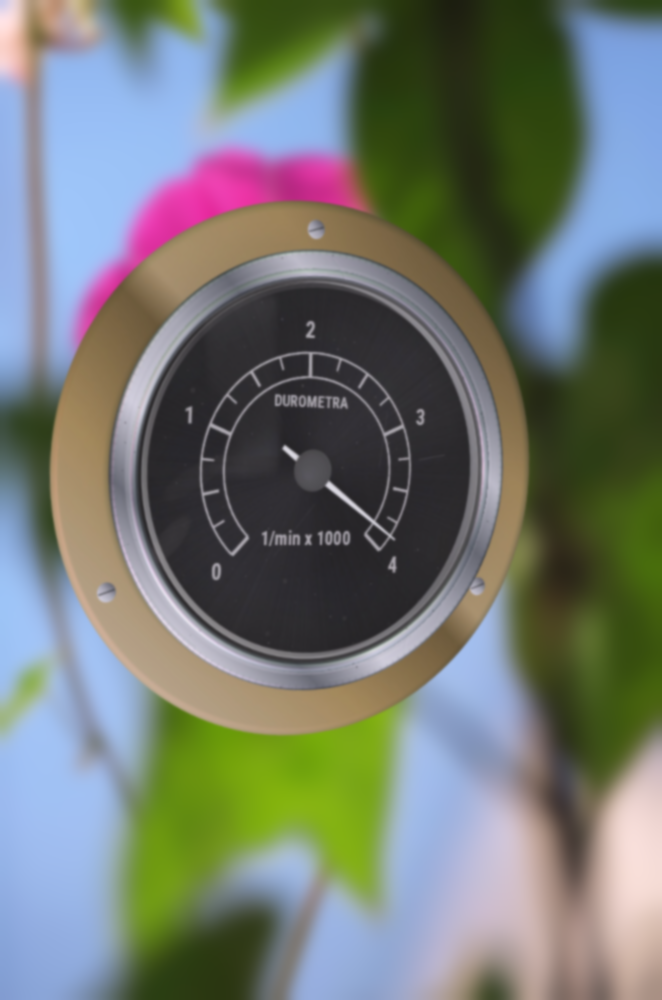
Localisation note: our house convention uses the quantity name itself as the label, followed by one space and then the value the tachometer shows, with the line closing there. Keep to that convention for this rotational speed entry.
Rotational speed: 3875 rpm
